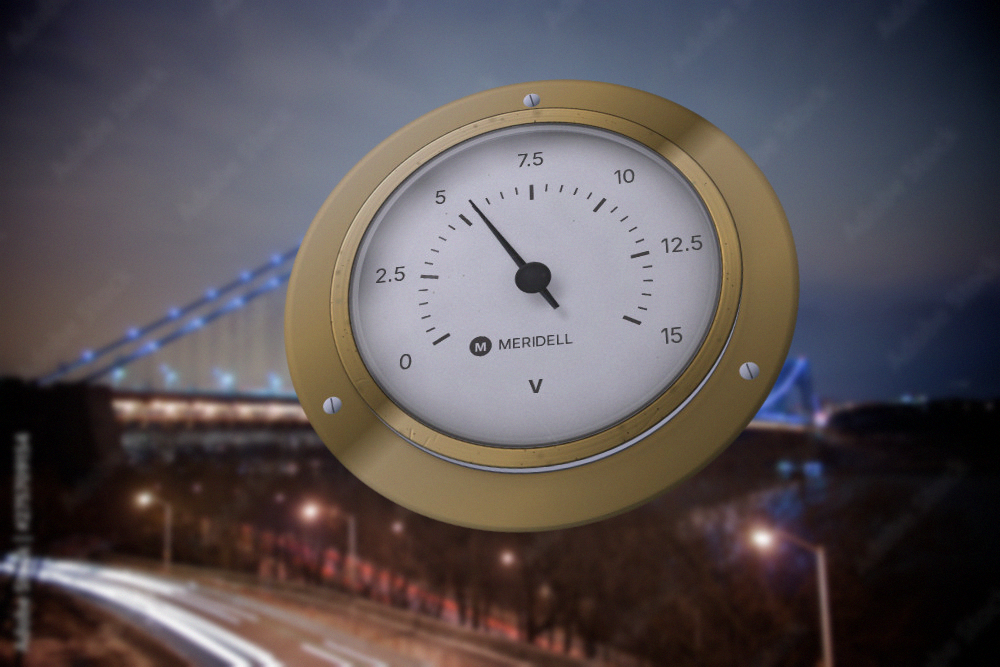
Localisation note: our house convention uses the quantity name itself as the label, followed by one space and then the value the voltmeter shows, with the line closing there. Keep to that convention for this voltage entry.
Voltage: 5.5 V
